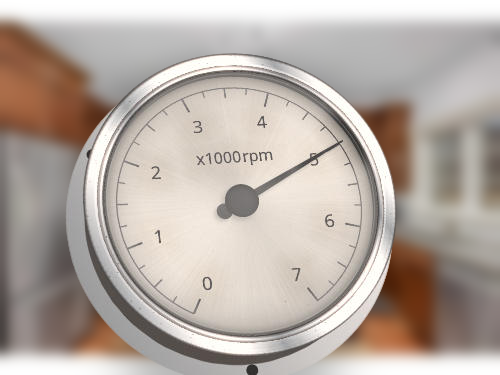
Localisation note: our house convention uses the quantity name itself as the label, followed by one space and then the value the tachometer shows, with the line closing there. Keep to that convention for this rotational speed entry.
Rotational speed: 5000 rpm
